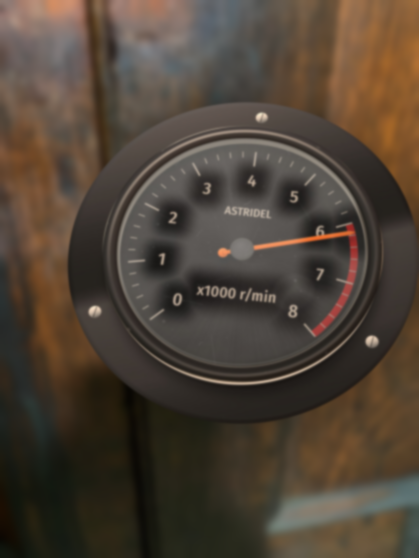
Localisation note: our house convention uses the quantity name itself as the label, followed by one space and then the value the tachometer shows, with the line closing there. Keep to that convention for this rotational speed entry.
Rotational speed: 6200 rpm
